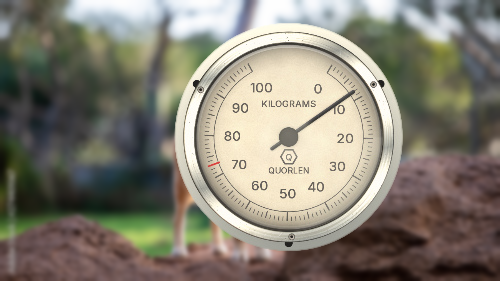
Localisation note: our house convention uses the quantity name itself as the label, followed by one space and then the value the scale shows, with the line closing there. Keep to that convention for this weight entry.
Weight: 8 kg
